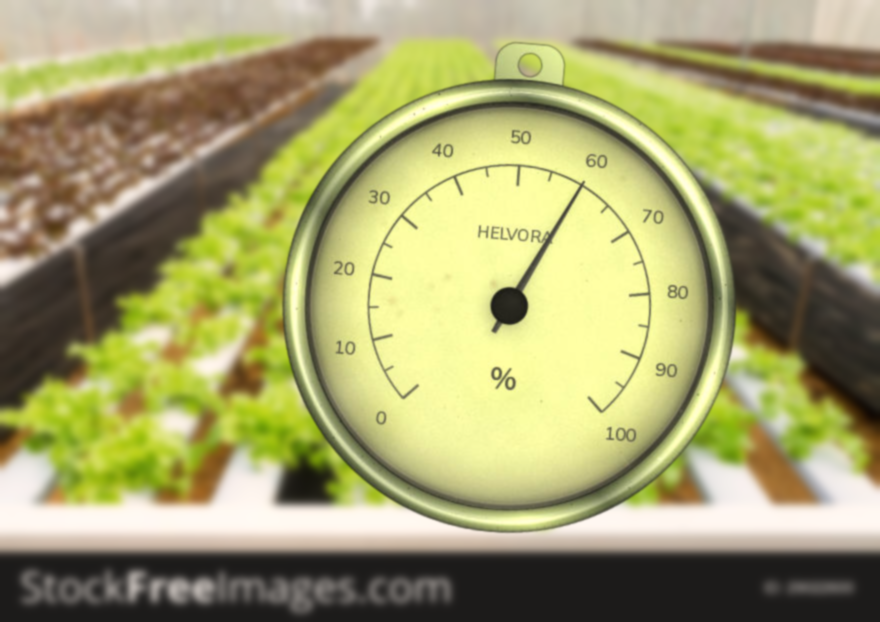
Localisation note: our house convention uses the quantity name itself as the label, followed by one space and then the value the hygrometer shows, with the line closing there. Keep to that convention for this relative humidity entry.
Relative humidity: 60 %
